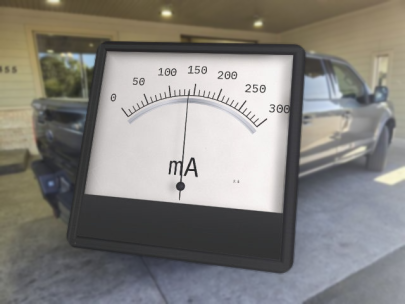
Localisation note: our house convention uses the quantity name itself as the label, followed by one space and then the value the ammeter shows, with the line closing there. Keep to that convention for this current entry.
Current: 140 mA
